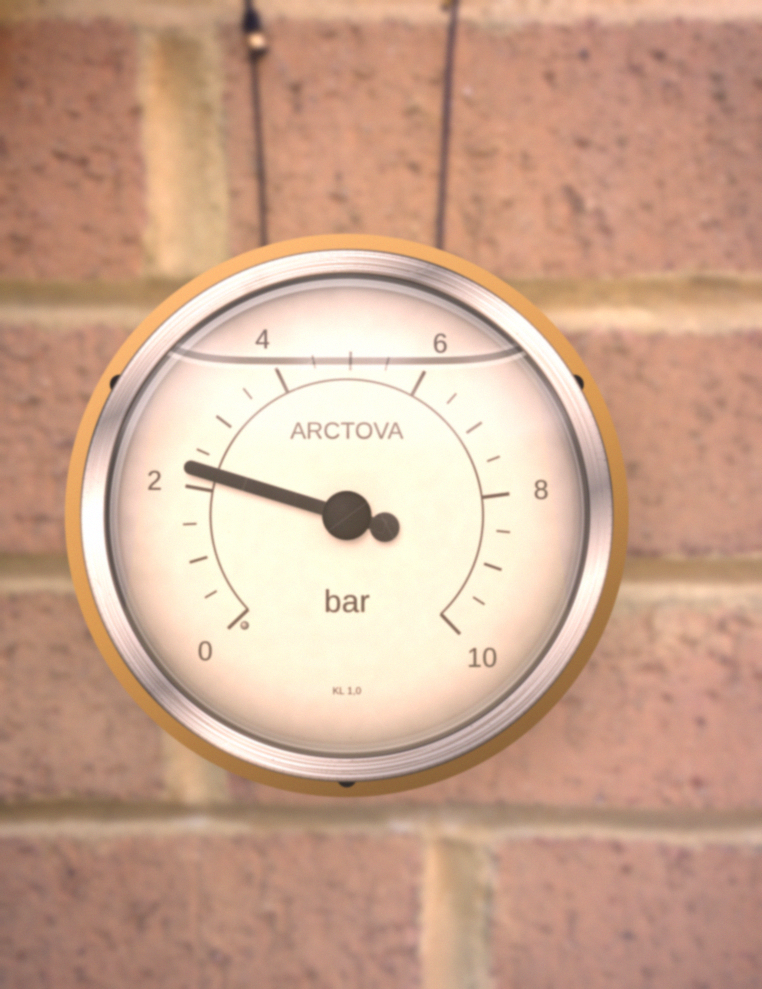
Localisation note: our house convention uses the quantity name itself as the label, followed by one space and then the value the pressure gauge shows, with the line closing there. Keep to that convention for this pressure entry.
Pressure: 2.25 bar
